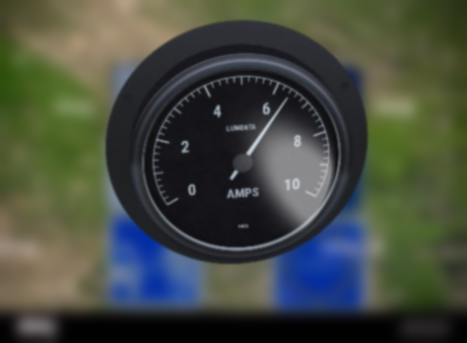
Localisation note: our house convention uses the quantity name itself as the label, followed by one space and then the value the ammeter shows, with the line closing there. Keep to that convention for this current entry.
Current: 6.4 A
